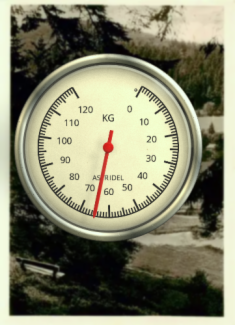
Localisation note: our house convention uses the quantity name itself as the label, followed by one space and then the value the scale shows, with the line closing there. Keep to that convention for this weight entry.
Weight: 65 kg
